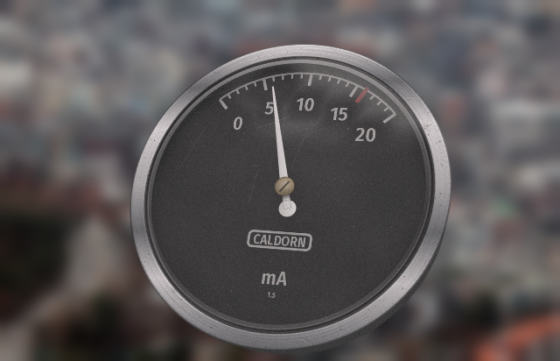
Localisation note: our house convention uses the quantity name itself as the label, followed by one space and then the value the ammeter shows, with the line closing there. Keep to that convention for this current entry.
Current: 6 mA
